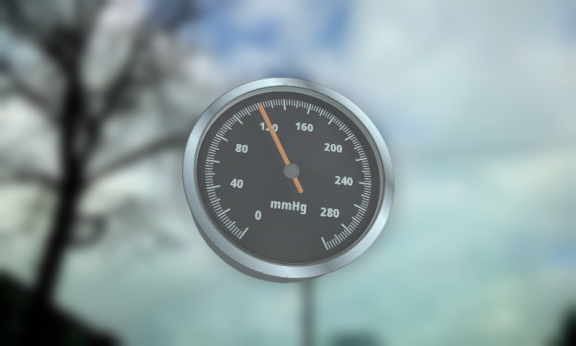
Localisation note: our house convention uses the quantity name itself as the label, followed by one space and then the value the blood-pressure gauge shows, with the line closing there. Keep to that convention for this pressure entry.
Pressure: 120 mmHg
